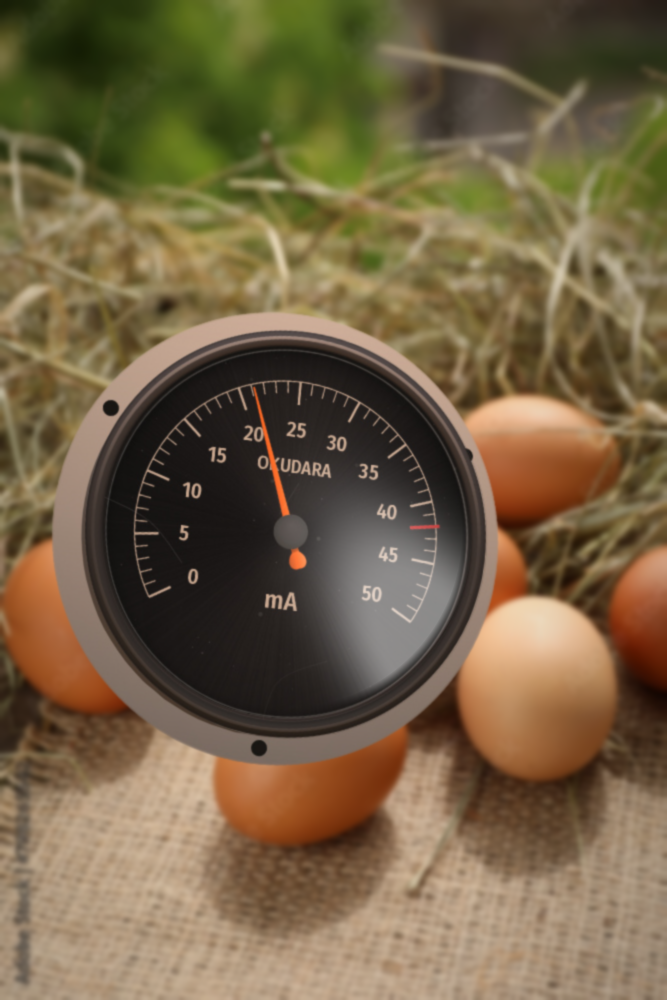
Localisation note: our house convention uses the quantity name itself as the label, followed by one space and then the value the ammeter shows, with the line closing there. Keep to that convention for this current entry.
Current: 21 mA
